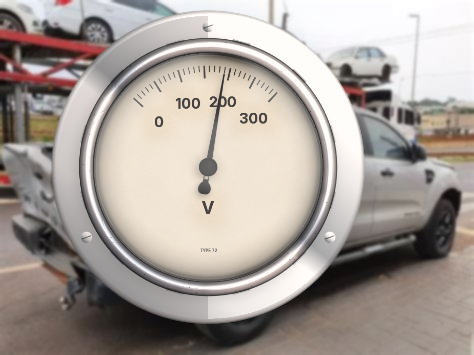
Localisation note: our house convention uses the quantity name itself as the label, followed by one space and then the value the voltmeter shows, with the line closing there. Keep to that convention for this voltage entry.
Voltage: 190 V
